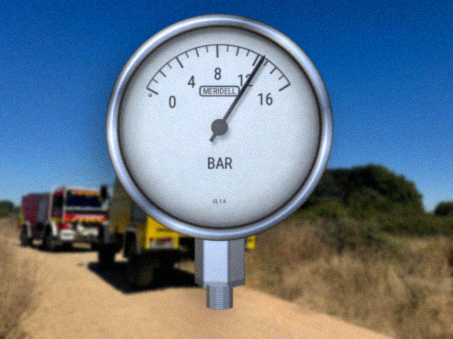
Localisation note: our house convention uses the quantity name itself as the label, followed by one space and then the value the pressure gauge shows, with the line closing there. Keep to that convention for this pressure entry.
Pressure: 12.5 bar
